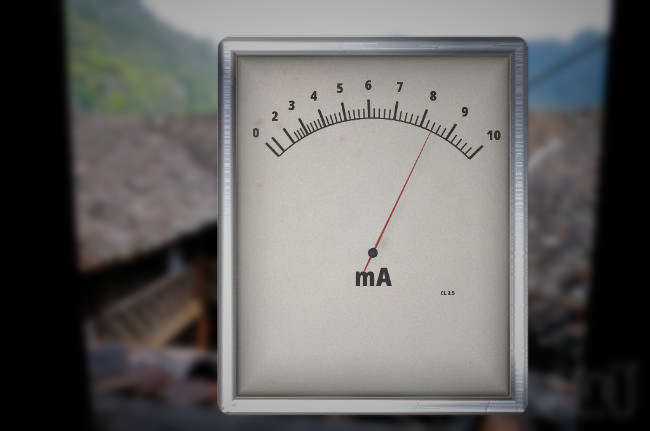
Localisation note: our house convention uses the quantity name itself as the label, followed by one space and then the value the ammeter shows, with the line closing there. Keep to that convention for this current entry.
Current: 8.4 mA
